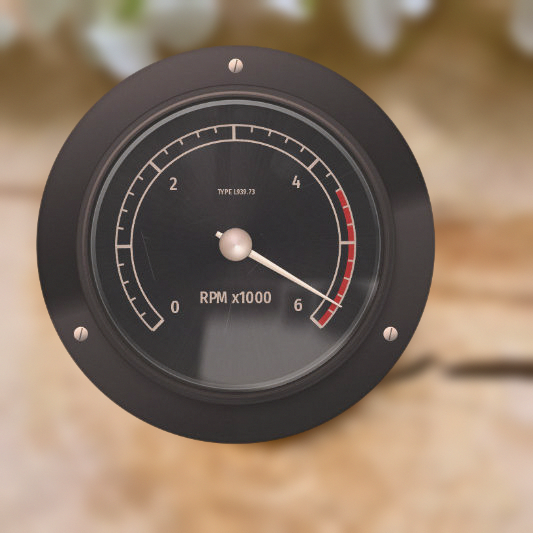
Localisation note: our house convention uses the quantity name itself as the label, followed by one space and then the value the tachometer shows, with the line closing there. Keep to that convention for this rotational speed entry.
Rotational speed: 5700 rpm
